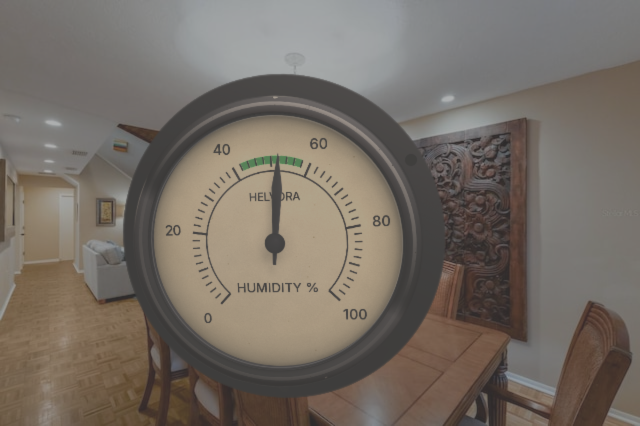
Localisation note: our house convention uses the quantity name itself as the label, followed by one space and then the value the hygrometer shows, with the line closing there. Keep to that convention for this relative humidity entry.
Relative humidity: 52 %
